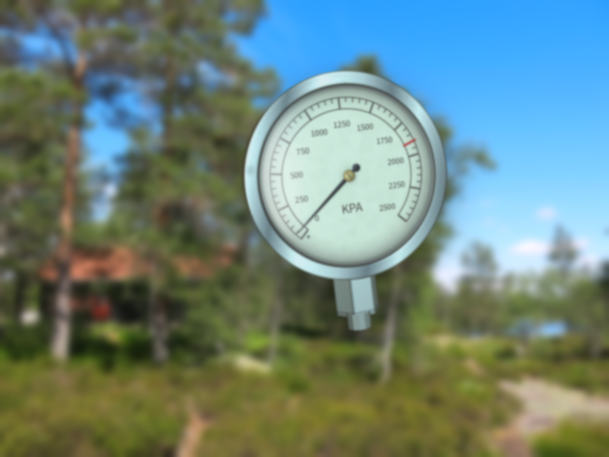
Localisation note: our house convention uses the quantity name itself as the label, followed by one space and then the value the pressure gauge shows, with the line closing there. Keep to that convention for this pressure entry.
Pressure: 50 kPa
